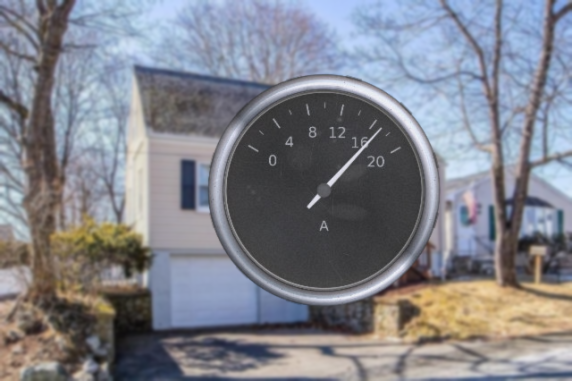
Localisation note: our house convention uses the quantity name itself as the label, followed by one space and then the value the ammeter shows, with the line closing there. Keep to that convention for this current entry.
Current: 17 A
